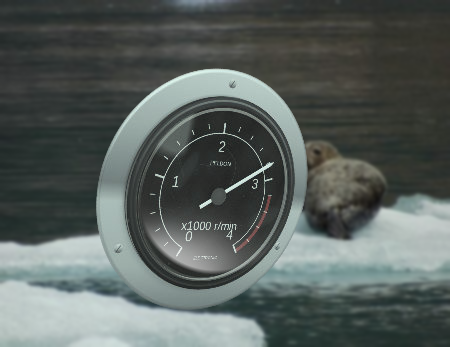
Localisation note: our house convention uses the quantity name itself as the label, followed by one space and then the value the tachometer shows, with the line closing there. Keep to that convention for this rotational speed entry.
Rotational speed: 2800 rpm
